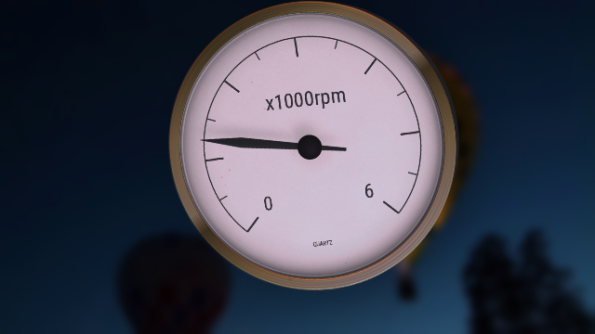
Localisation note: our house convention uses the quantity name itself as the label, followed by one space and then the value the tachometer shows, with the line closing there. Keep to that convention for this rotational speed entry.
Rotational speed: 1250 rpm
